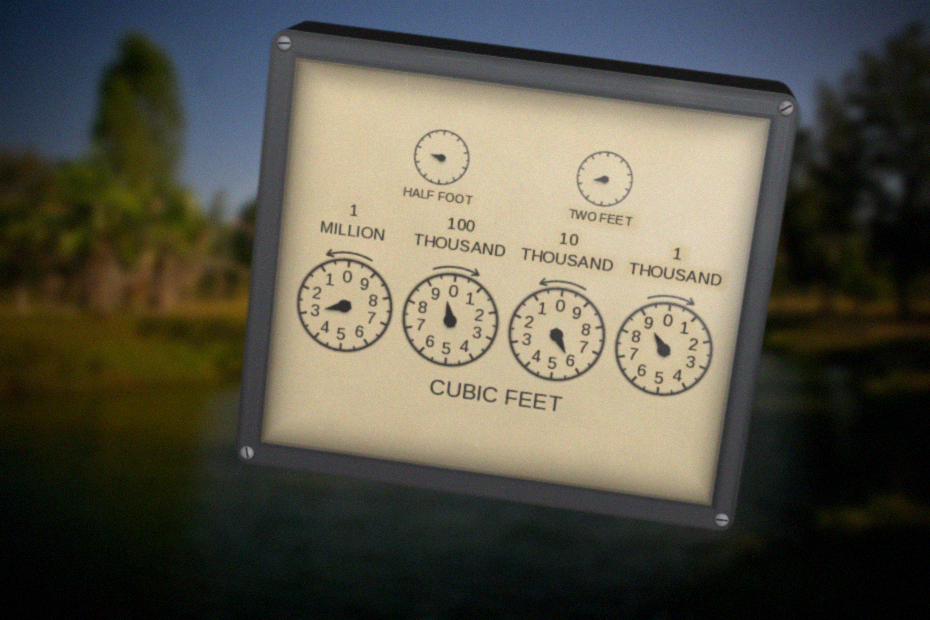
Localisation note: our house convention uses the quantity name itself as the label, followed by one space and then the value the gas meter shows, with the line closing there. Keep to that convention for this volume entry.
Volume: 295900 ft³
